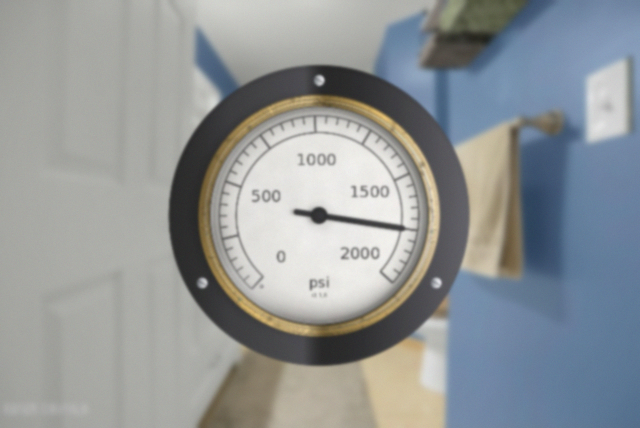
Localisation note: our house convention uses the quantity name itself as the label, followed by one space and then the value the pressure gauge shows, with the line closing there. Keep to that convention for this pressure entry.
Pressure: 1750 psi
